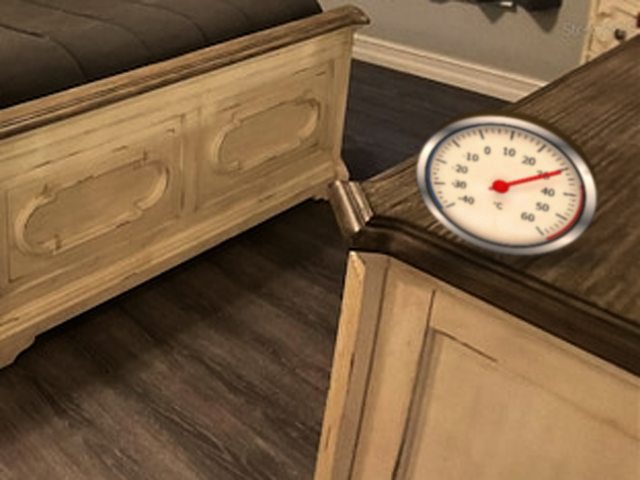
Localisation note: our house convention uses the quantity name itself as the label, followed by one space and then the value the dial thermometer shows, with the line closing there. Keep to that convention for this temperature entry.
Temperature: 30 °C
